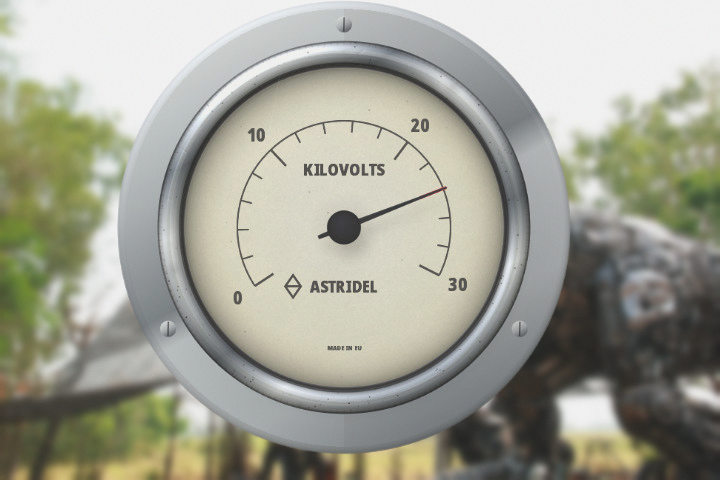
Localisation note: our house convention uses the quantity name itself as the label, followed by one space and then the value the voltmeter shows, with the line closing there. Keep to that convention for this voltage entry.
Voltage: 24 kV
